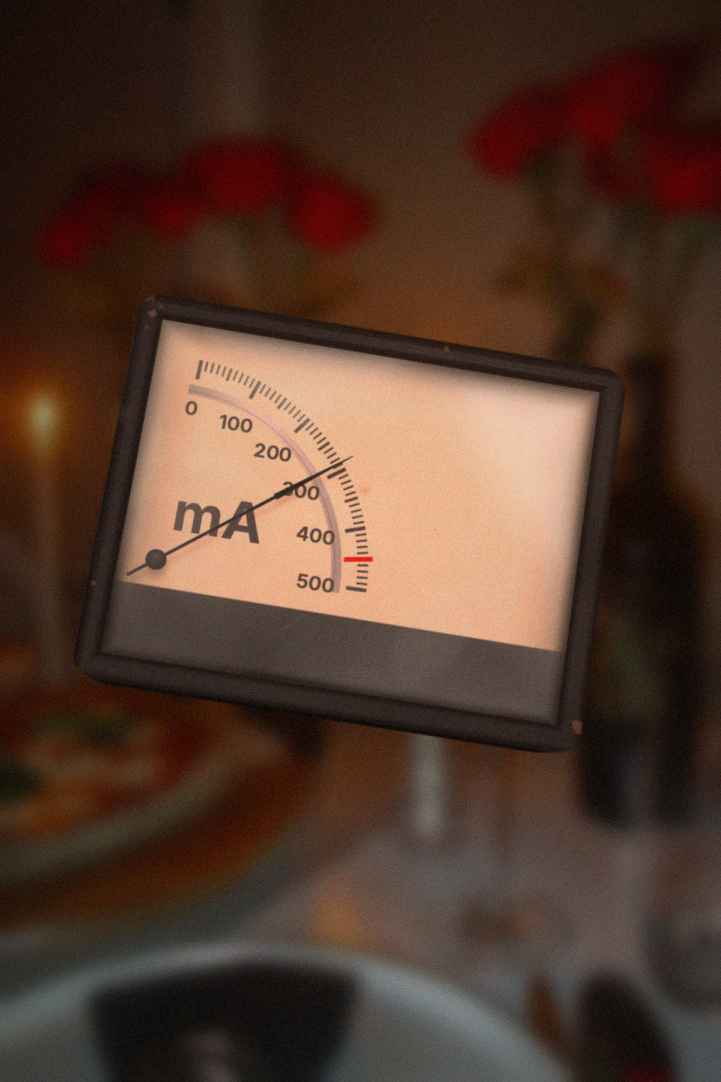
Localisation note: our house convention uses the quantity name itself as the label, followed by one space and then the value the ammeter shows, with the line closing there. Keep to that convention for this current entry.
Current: 290 mA
